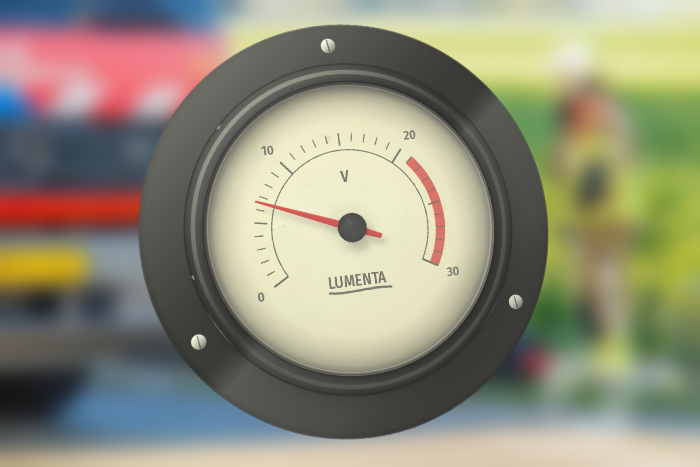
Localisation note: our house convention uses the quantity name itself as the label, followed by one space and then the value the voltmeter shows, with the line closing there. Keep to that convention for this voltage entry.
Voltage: 6.5 V
